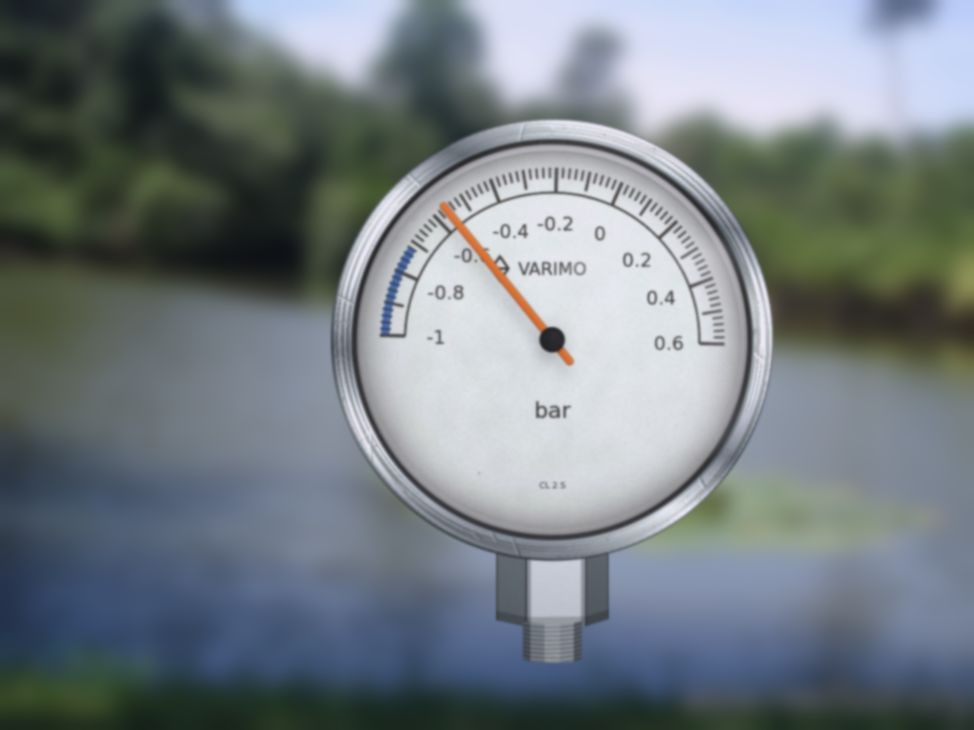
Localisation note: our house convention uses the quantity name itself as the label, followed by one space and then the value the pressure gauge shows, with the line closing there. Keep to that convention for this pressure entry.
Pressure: -0.56 bar
